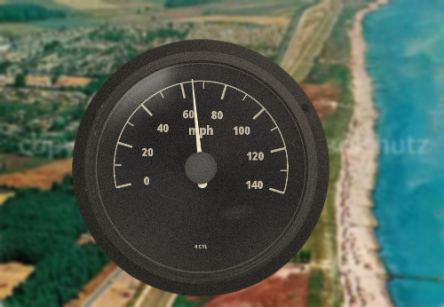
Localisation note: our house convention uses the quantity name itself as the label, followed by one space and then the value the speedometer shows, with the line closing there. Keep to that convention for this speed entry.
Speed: 65 mph
